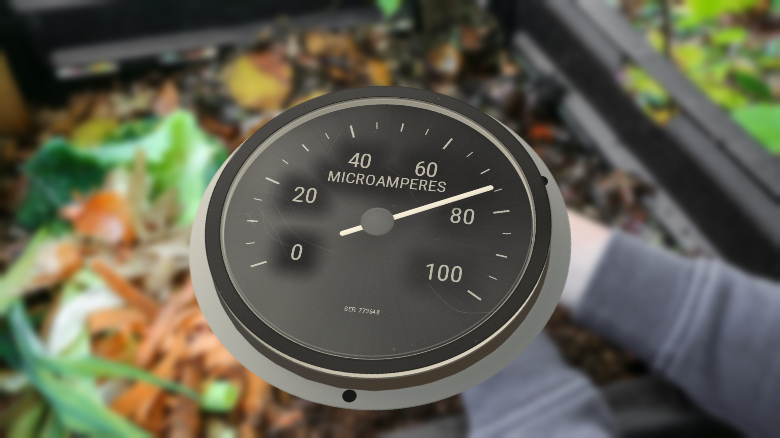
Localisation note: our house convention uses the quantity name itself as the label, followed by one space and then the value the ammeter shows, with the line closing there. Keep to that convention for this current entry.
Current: 75 µA
